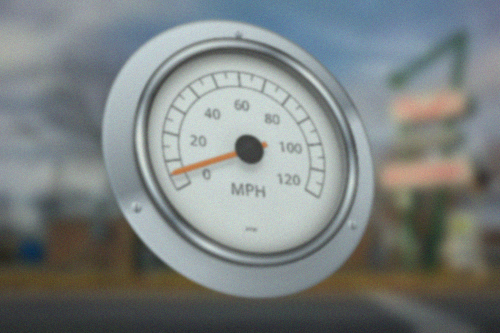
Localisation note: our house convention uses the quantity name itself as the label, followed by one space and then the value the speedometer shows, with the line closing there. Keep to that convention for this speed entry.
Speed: 5 mph
